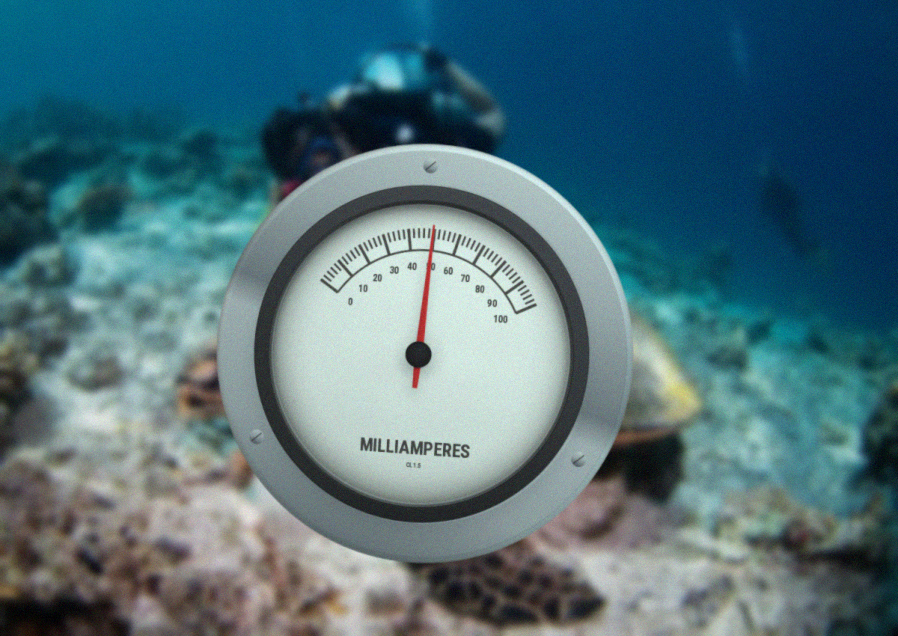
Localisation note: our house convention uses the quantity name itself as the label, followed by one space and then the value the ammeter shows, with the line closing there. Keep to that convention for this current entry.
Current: 50 mA
